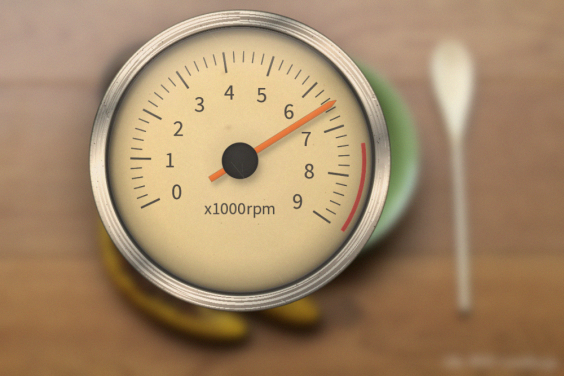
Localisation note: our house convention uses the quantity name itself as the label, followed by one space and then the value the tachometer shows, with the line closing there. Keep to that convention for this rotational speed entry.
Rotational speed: 6500 rpm
